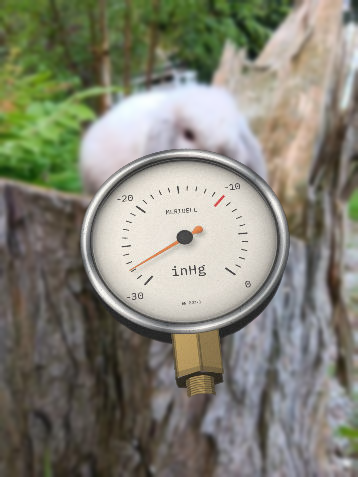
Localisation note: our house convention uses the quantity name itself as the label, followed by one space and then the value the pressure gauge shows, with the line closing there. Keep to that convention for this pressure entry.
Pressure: -28 inHg
